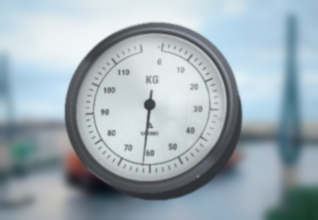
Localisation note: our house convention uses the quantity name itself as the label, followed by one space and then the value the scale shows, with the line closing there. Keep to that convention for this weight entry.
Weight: 62 kg
